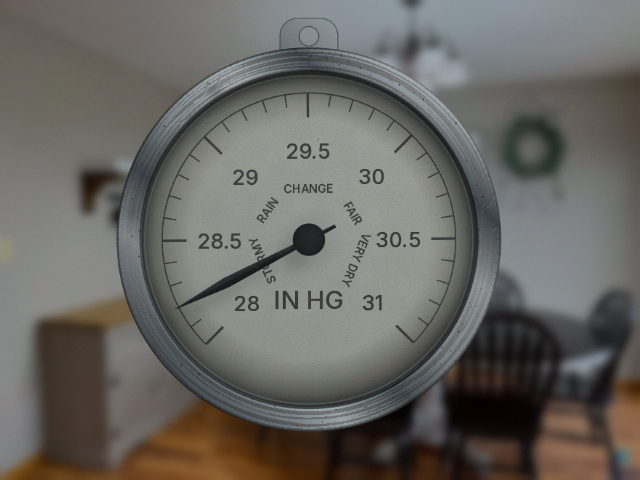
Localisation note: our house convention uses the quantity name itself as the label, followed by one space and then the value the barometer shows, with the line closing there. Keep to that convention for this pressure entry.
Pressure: 28.2 inHg
